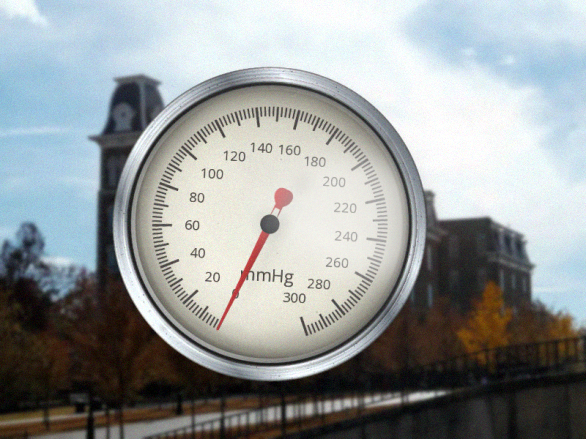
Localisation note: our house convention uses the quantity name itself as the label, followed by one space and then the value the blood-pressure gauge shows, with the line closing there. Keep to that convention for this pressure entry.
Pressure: 0 mmHg
